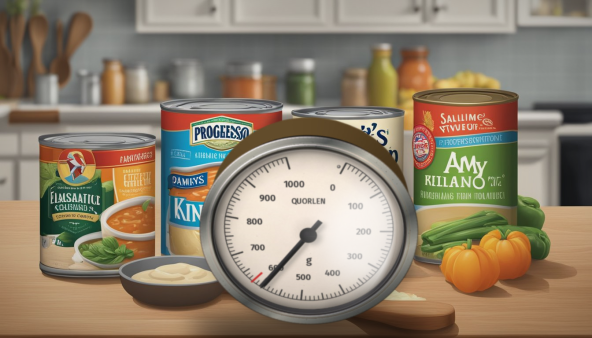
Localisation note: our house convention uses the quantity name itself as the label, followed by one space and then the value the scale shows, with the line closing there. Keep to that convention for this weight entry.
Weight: 600 g
